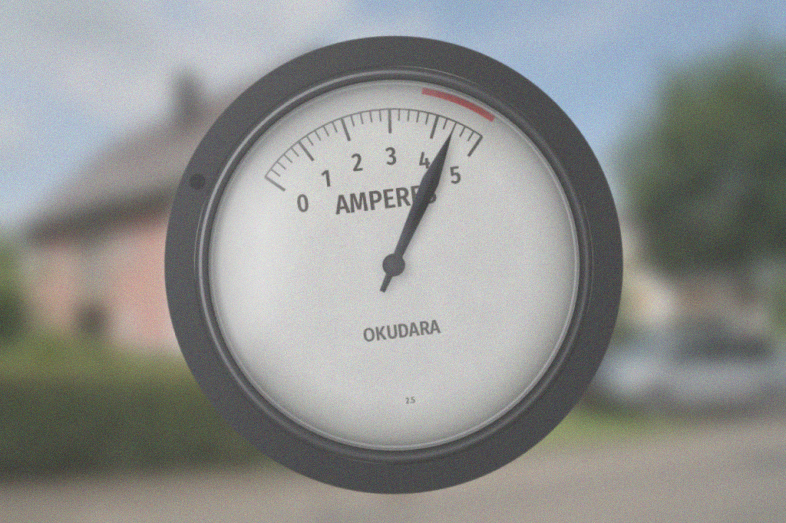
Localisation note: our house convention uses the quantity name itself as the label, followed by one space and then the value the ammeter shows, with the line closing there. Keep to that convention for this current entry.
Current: 4.4 A
